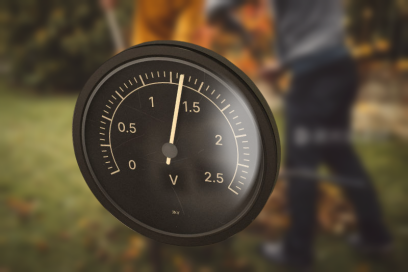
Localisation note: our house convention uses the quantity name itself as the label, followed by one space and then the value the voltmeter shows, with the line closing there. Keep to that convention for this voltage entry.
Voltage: 1.35 V
